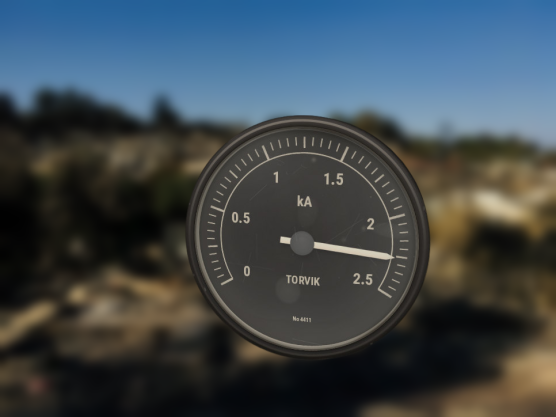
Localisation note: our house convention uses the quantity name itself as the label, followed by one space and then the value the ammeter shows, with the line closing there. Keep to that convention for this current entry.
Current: 2.25 kA
